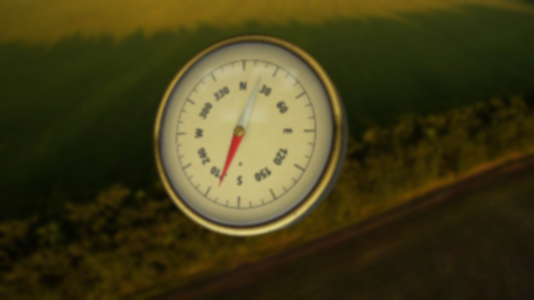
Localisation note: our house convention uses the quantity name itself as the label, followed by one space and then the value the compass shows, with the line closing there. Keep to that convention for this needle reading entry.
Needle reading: 200 °
